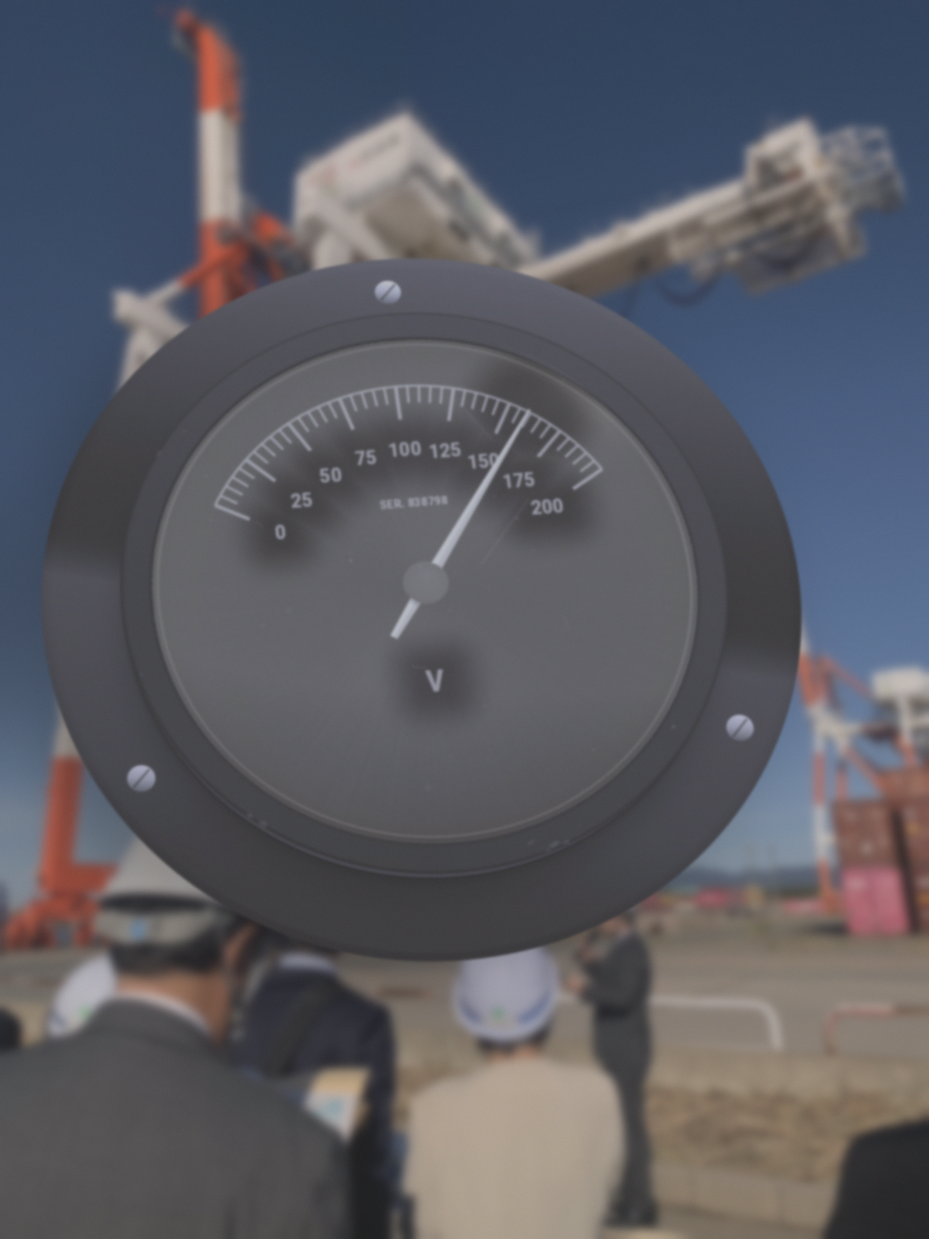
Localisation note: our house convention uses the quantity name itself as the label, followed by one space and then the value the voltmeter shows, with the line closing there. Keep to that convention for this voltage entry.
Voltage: 160 V
